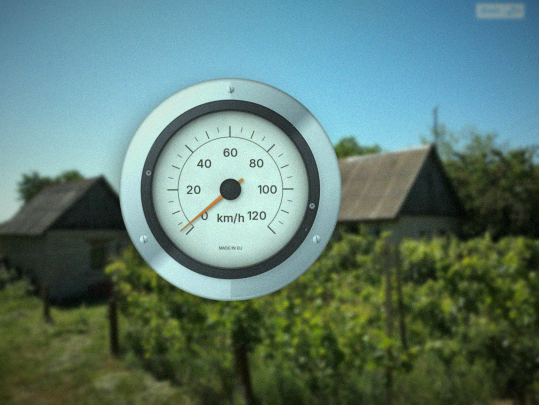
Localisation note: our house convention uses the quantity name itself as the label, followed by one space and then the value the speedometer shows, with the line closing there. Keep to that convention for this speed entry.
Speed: 2.5 km/h
